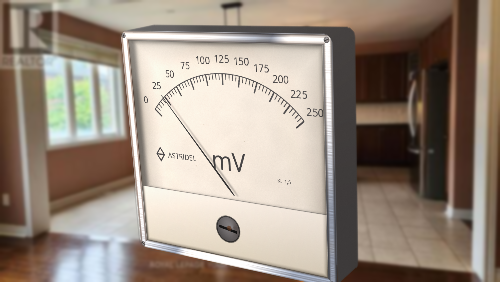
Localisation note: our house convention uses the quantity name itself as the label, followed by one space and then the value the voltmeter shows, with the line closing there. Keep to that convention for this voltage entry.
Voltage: 25 mV
